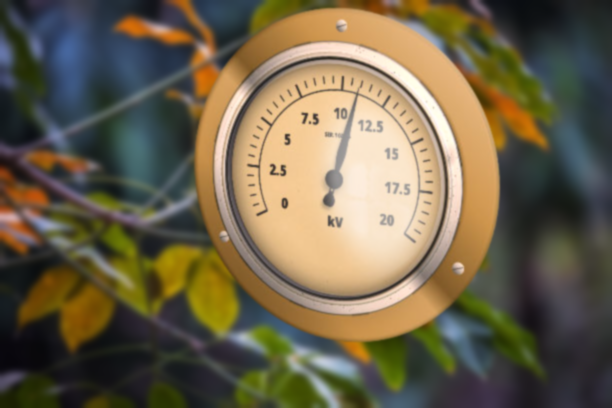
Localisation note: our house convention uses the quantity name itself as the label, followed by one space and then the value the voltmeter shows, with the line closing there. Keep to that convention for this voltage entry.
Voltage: 11 kV
